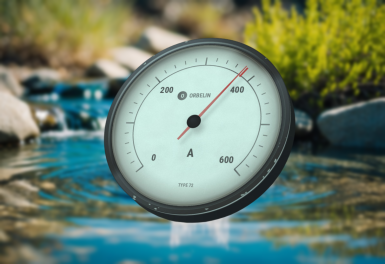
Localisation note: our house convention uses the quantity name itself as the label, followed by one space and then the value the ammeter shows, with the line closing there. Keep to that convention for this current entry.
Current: 380 A
